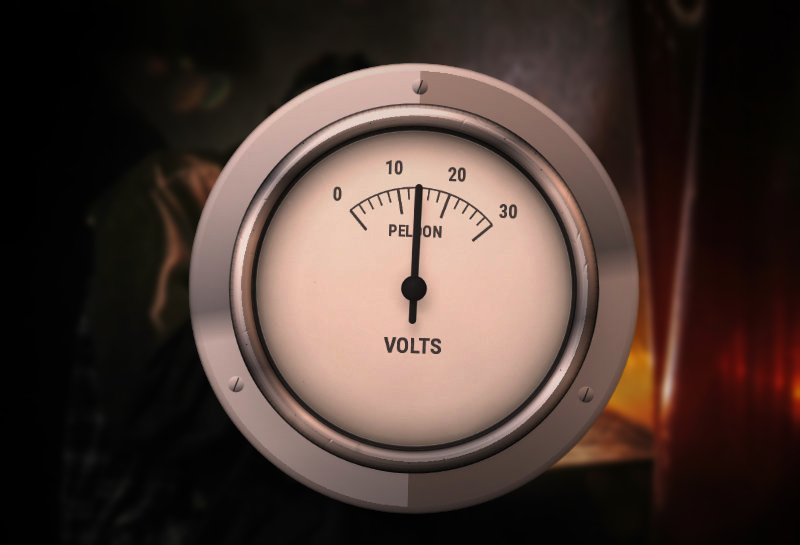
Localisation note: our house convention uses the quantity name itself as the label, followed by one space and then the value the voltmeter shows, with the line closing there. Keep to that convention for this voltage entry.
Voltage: 14 V
